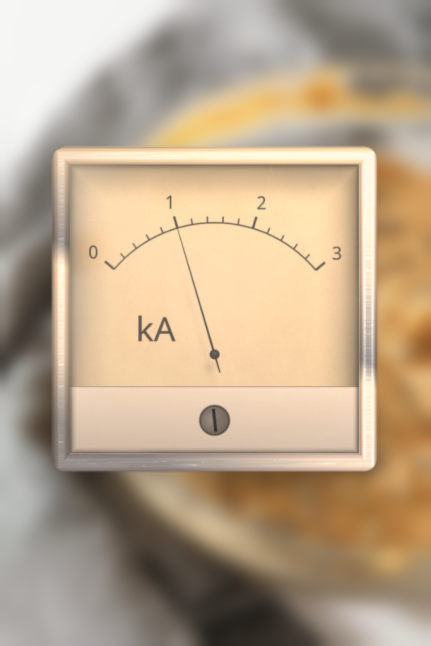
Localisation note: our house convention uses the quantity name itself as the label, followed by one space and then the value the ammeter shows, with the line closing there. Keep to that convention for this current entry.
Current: 1 kA
